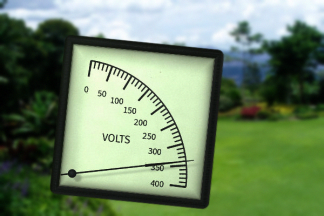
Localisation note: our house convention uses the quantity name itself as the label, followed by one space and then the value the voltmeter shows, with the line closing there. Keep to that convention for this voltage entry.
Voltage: 340 V
